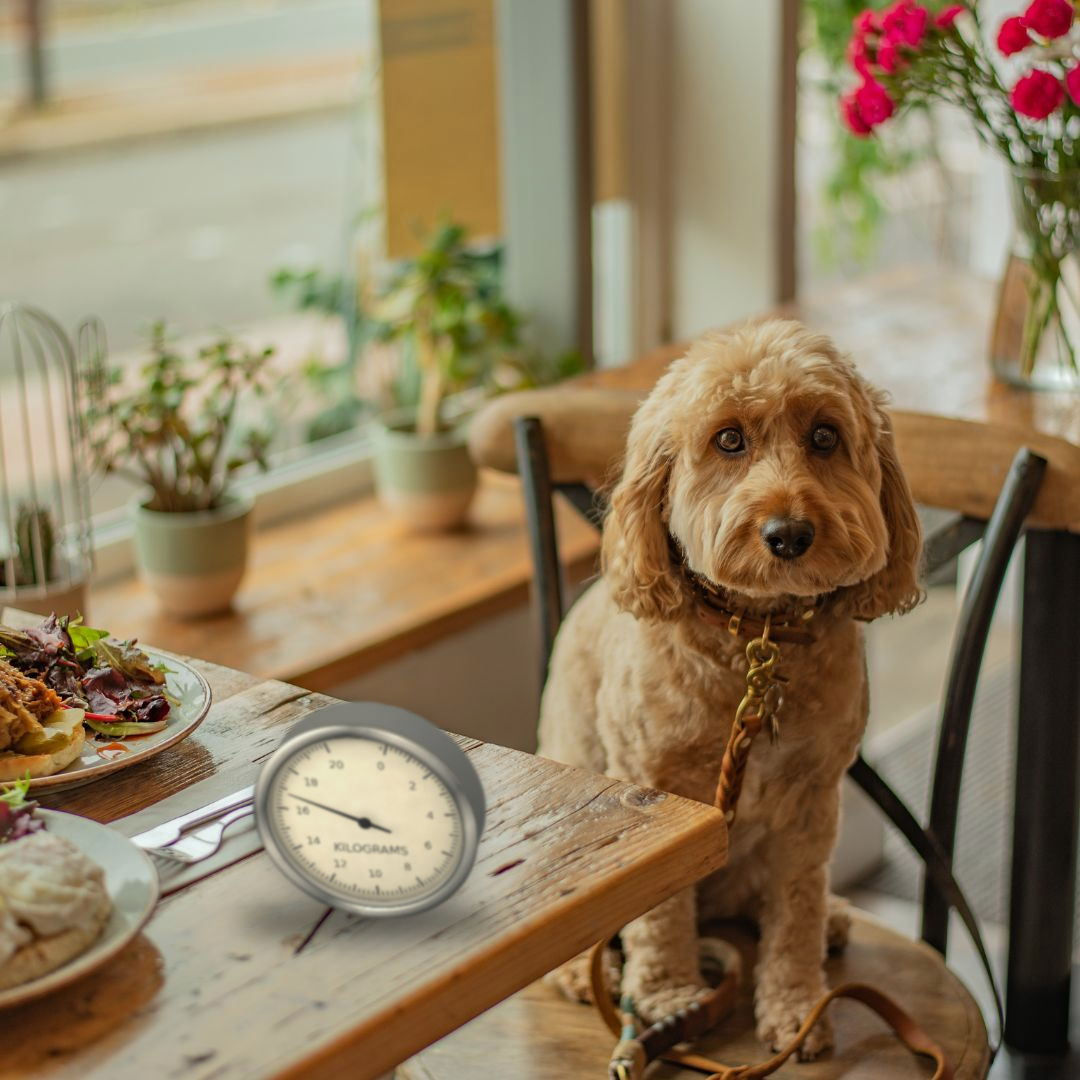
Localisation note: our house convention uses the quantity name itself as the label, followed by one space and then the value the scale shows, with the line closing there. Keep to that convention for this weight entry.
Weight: 17 kg
